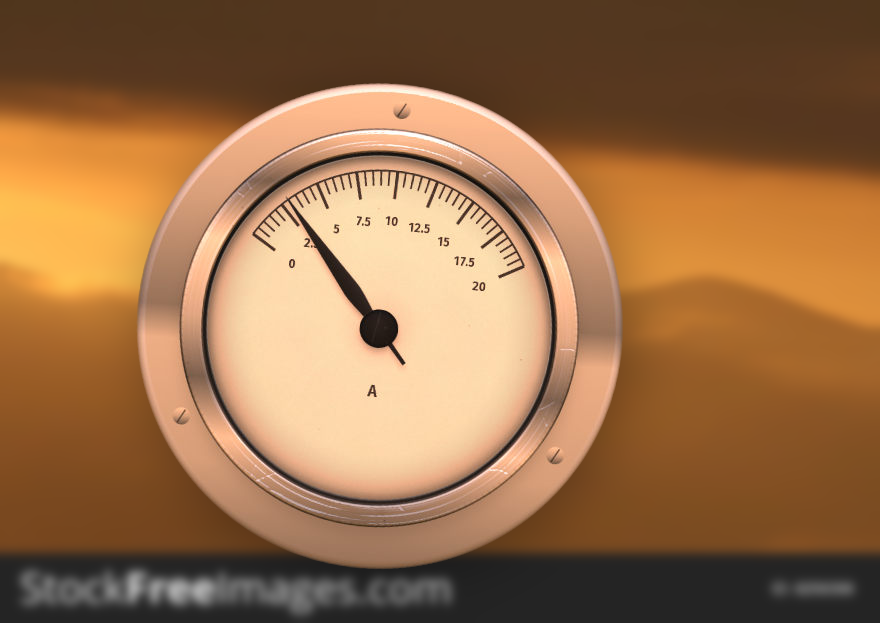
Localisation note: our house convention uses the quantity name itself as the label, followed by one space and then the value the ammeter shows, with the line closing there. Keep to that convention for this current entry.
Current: 3 A
